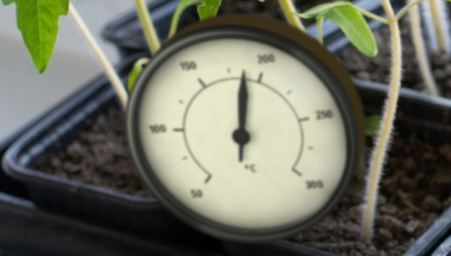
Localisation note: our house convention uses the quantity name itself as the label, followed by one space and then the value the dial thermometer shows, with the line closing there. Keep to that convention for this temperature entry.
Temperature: 187.5 °C
